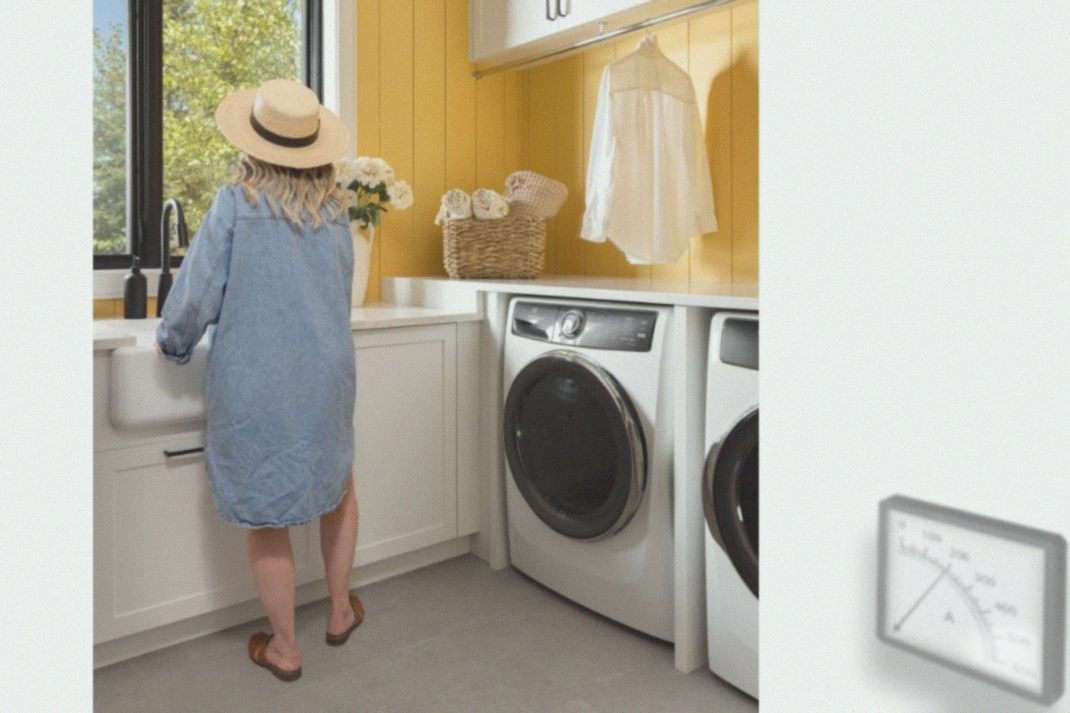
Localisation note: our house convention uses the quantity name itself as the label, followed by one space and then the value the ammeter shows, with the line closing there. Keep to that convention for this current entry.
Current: 200 A
